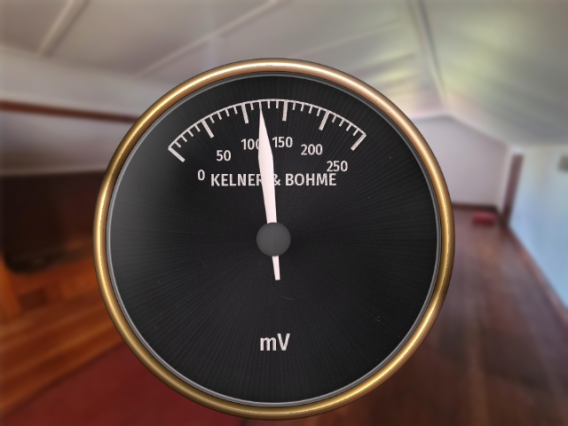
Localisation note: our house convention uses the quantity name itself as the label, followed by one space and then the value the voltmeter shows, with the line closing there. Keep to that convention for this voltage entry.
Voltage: 120 mV
